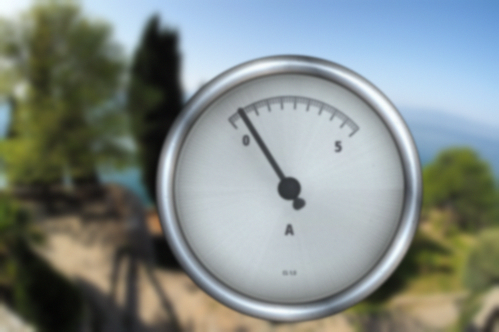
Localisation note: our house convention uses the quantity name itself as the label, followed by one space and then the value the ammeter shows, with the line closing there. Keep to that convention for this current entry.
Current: 0.5 A
